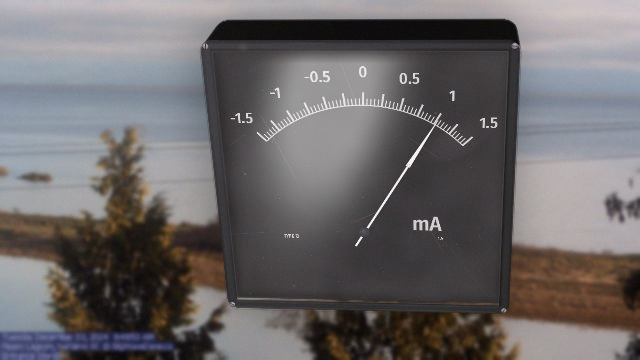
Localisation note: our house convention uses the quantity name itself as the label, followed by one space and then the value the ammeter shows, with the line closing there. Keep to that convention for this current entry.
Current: 1 mA
